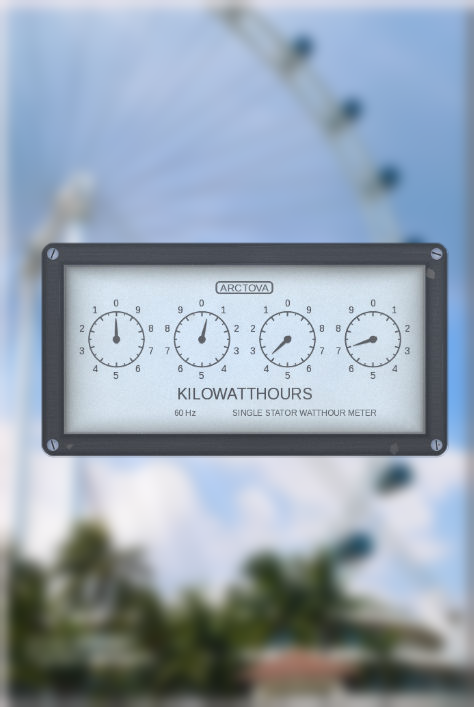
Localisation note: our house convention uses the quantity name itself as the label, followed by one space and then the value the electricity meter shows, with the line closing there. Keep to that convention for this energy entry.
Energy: 37 kWh
